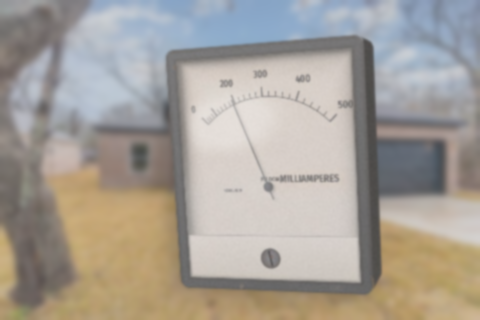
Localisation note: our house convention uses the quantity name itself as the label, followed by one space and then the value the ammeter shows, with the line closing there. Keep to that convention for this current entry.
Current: 200 mA
